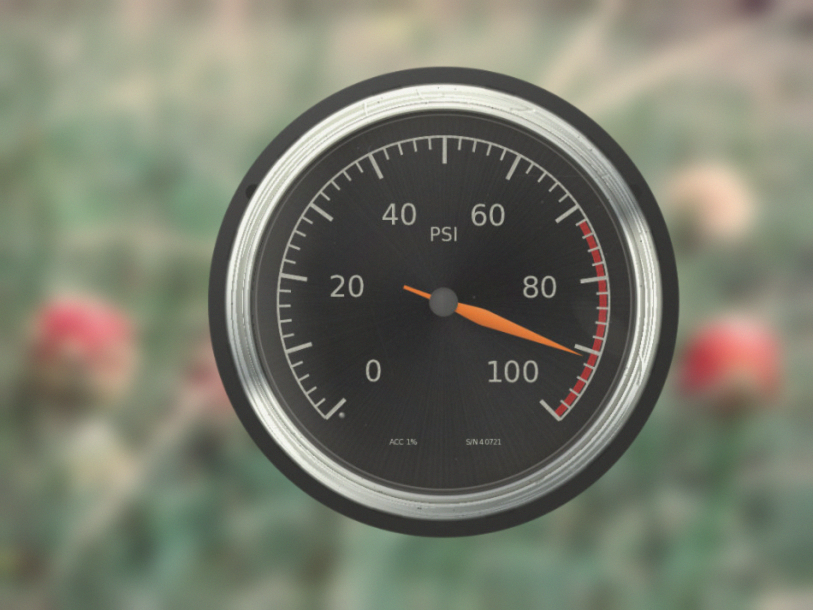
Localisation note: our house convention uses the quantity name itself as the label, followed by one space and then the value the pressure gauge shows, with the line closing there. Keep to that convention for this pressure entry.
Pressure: 91 psi
